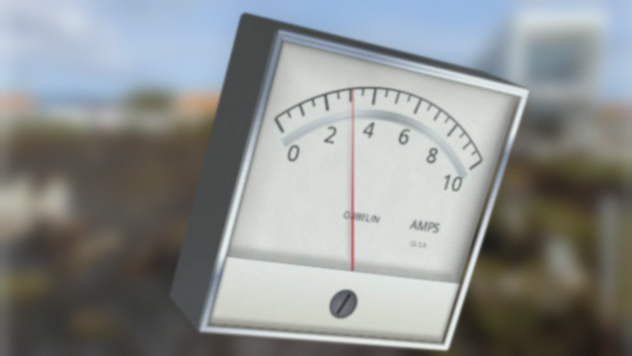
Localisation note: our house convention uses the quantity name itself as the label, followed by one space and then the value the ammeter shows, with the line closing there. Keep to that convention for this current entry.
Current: 3 A
